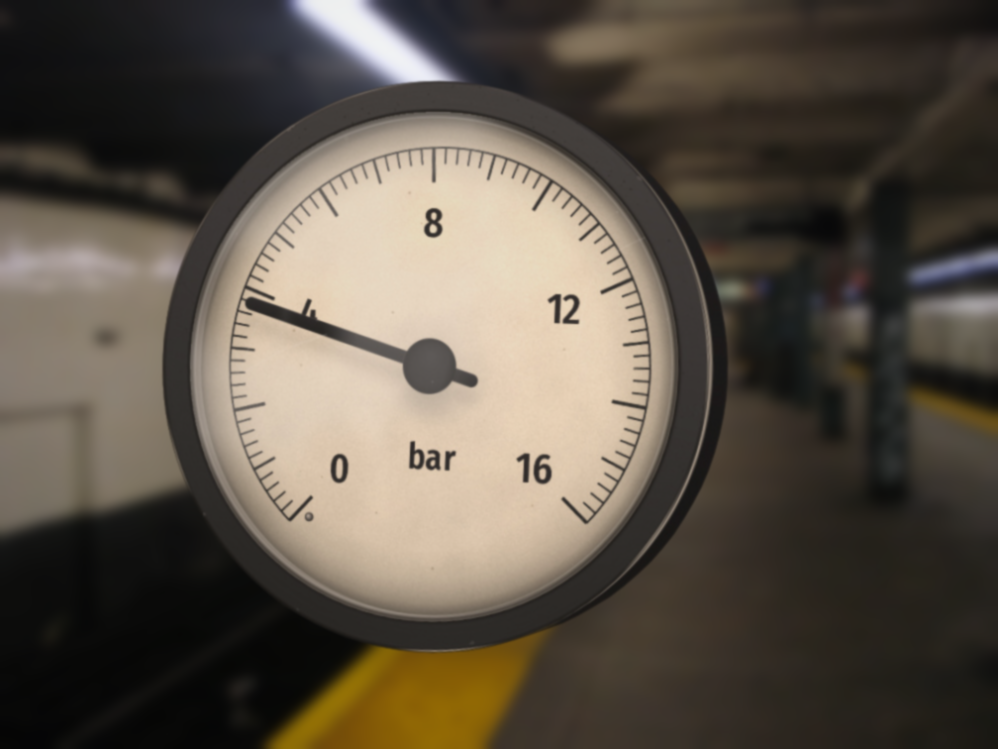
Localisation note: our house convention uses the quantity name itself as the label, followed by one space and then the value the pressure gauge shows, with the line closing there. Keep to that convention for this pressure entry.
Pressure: 3.8 bar
